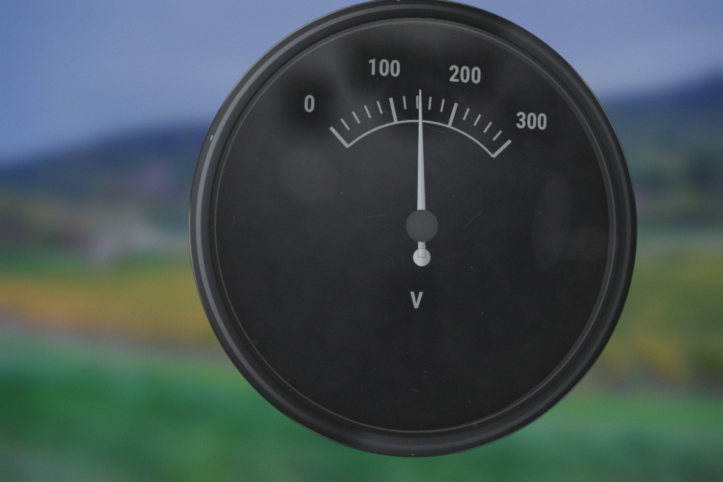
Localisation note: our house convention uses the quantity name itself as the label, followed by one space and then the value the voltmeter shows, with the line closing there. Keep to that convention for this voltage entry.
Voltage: 140 V
